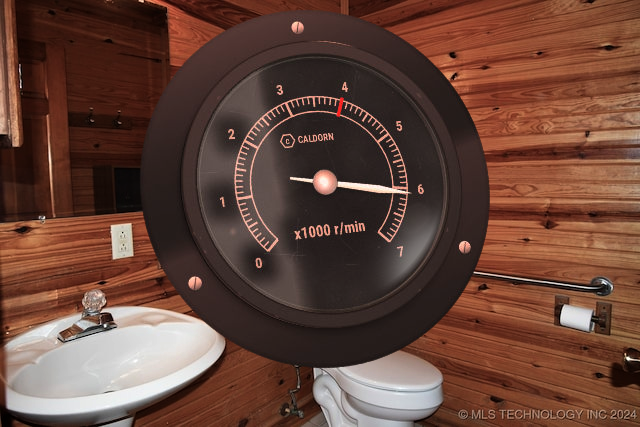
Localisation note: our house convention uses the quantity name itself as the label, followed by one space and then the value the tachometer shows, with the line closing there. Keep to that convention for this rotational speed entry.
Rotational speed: 6100 rpm
